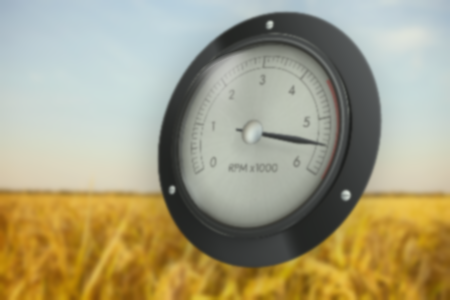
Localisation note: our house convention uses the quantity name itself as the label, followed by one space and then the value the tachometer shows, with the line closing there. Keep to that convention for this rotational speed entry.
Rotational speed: 5500 rpm
